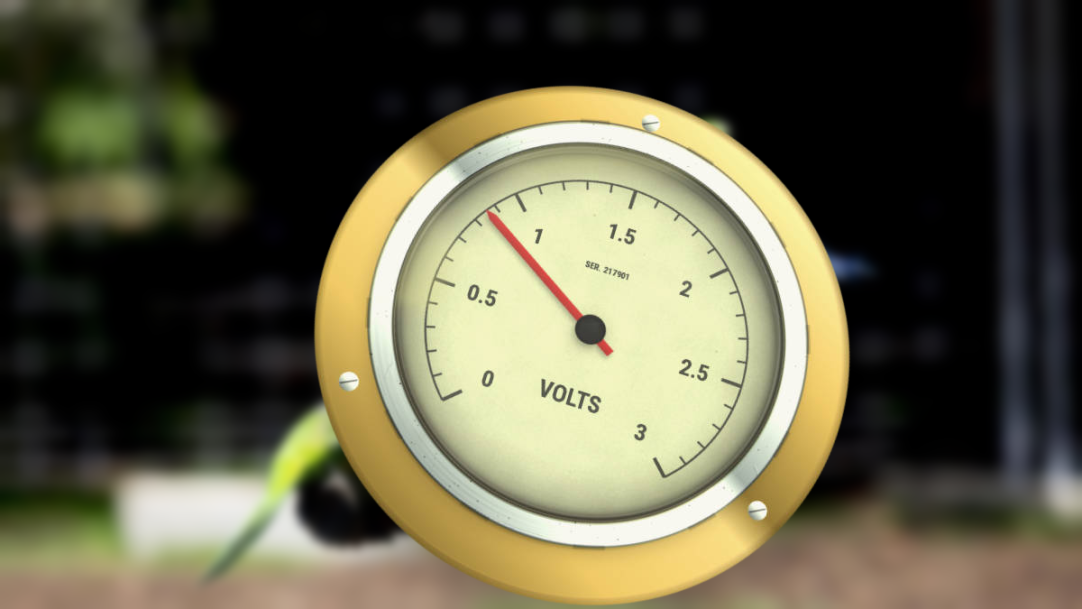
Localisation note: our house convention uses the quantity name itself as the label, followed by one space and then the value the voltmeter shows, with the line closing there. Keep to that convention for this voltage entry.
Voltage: 0.85 V
